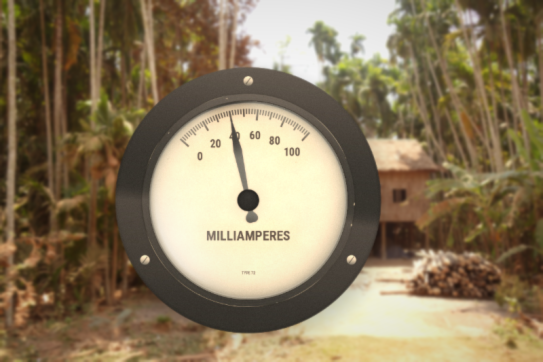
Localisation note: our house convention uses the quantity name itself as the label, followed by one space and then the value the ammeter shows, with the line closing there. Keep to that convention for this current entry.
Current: 40 mA
